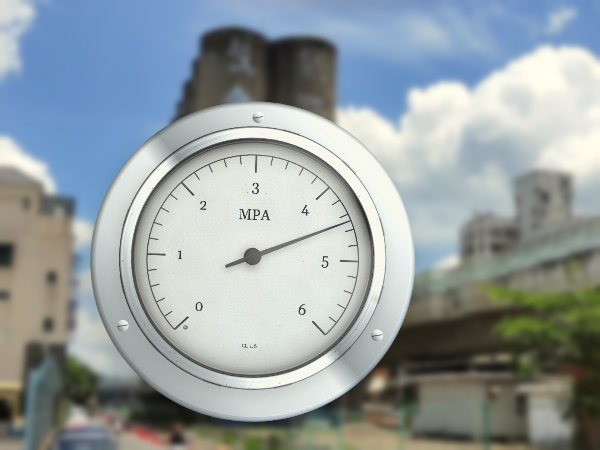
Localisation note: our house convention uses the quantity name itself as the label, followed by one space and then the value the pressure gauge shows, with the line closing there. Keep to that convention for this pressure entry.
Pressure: 4.5 MPa
